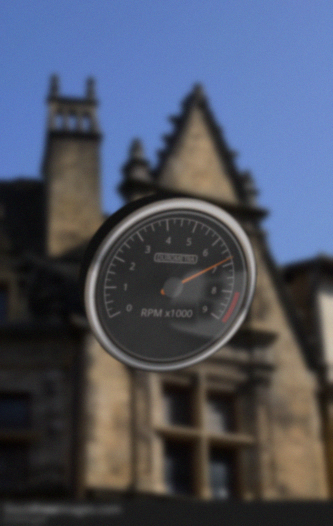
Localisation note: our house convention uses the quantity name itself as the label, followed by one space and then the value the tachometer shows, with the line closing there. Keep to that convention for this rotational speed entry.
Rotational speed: 6750 rpm
